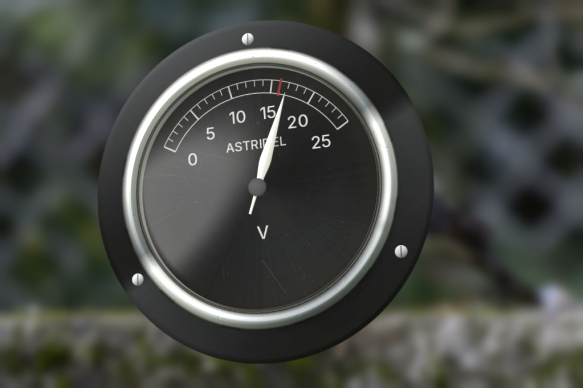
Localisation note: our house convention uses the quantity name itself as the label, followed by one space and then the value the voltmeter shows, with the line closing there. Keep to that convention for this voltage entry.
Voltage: 17 V
